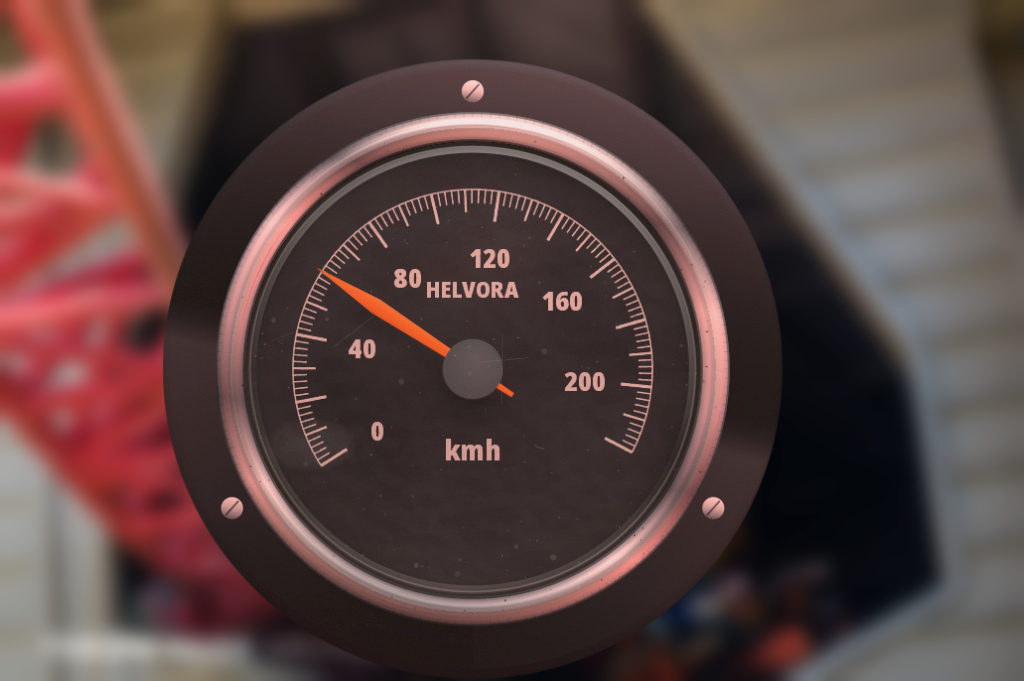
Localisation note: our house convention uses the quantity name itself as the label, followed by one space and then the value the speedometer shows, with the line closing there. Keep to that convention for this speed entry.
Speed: 60 km/h
